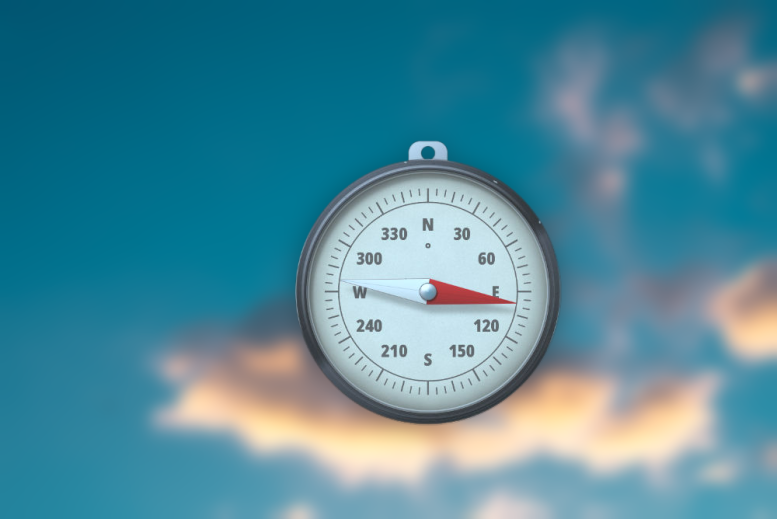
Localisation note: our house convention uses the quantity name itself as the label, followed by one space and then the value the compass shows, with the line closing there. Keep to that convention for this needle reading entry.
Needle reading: 97.5 °
